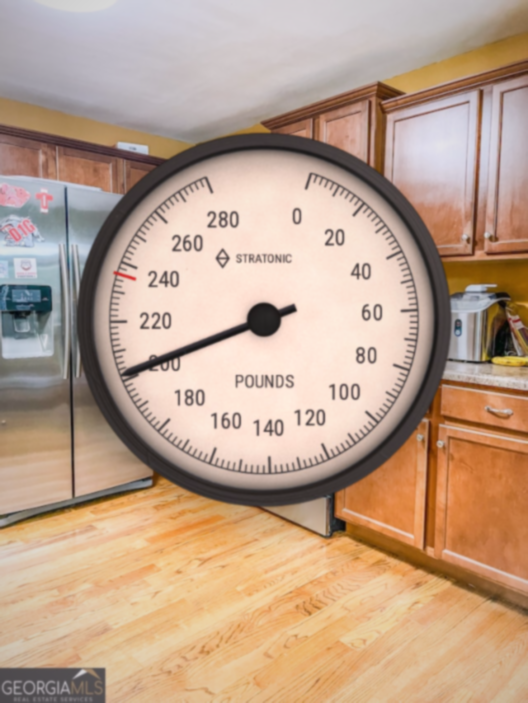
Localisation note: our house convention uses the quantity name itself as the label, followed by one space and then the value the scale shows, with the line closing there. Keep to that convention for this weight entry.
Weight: 202 lb
